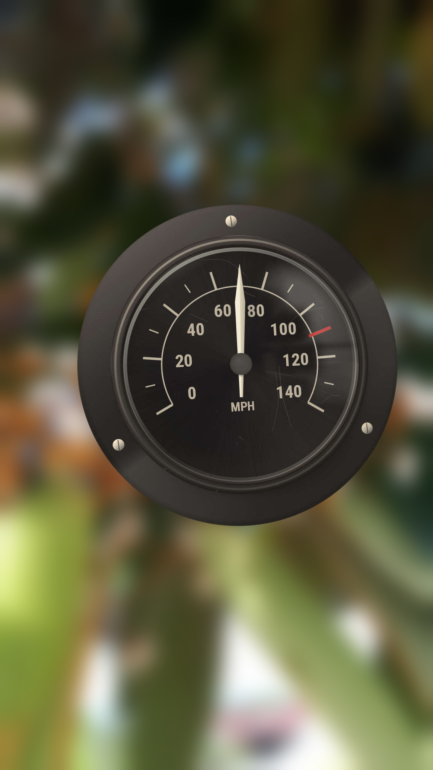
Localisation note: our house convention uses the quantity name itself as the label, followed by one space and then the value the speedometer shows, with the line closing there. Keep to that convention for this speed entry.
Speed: 70 mph
